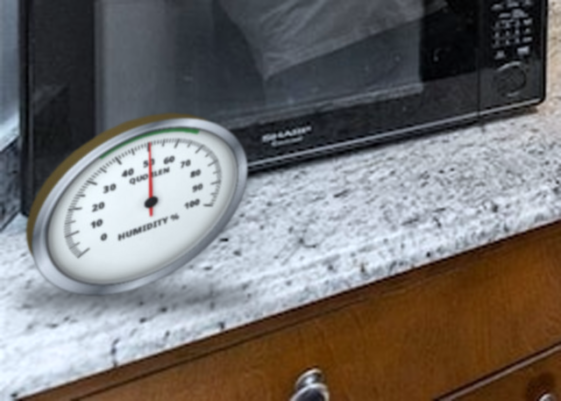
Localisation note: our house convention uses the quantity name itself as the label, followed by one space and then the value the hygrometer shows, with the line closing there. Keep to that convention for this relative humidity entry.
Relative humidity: 50 %
